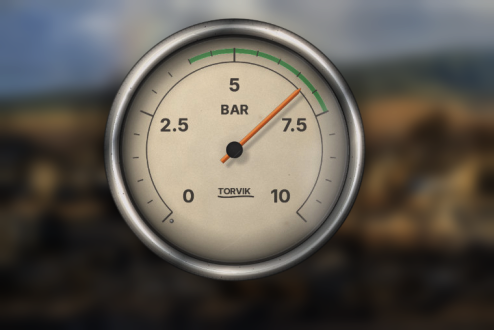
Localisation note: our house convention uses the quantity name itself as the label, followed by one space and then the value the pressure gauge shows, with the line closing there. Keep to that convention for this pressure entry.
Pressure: 6.75 bar
